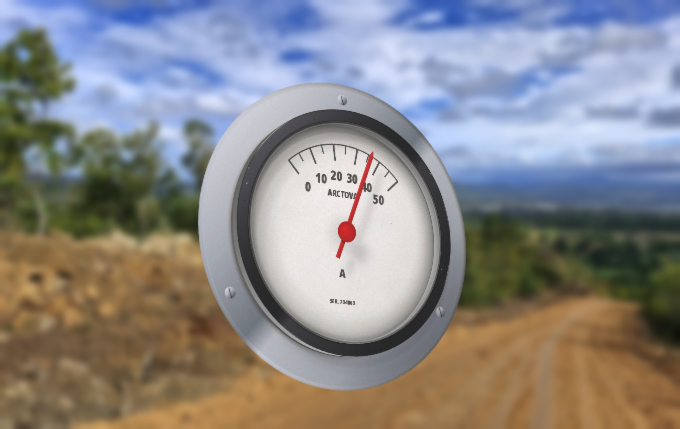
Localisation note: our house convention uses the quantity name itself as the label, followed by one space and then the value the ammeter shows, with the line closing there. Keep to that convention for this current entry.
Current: 35 A
